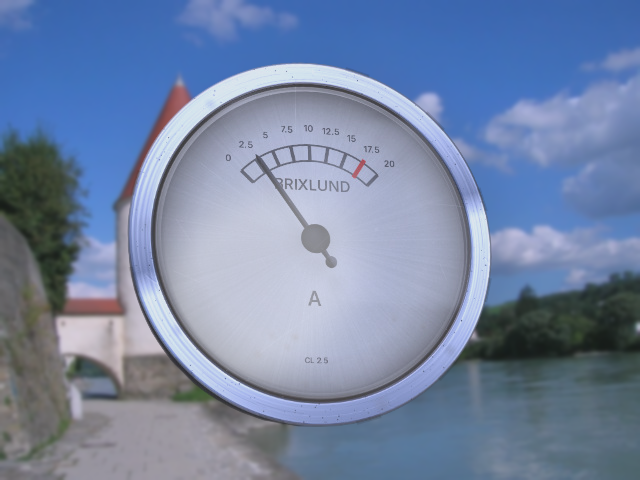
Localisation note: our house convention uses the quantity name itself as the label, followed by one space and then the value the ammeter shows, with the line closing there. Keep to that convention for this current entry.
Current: 2.5 A
